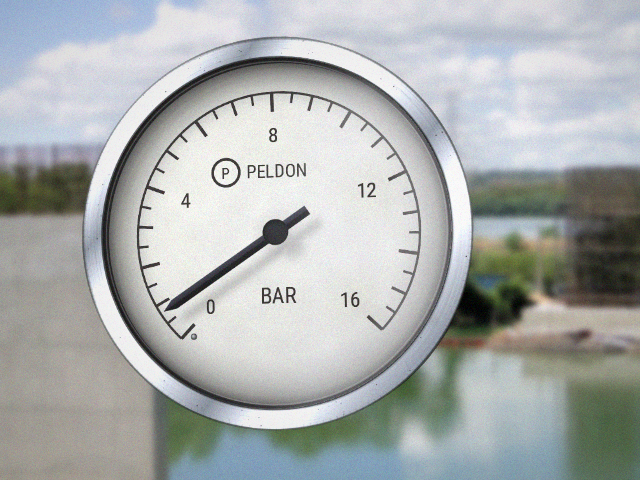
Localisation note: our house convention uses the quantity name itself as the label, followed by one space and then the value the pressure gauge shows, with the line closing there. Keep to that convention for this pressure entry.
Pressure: 0.75 bar
